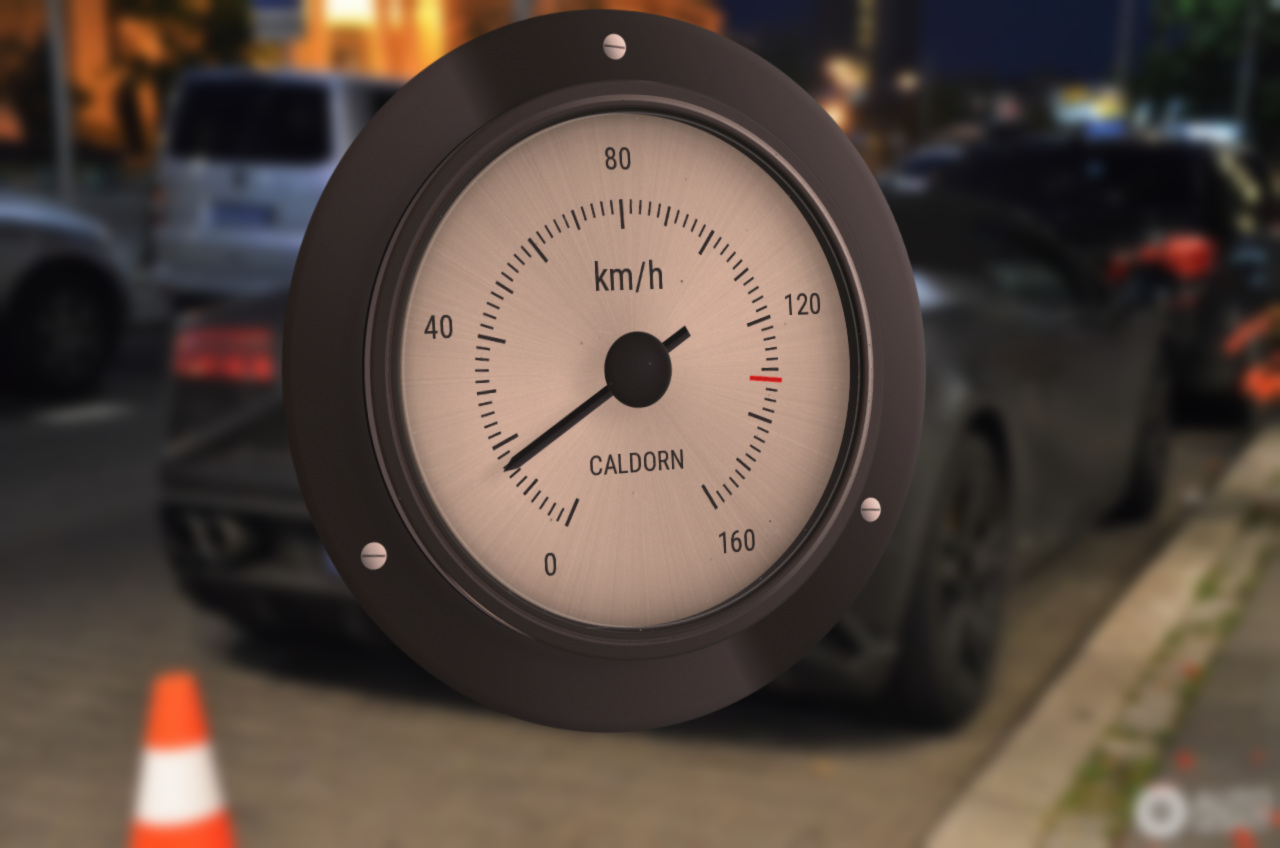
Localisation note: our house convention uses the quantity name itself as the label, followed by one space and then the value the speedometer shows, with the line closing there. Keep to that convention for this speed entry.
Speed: 16 km/h
